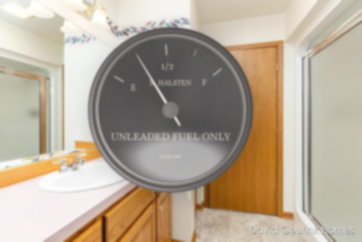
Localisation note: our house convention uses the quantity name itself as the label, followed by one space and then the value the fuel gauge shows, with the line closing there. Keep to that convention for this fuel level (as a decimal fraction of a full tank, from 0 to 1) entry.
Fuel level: 0.25
